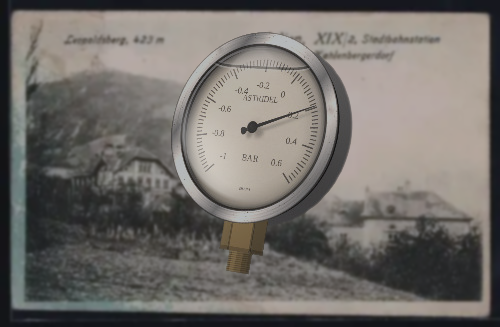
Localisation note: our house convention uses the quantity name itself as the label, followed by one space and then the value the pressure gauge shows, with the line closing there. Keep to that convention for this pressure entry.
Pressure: 0.2 bar
